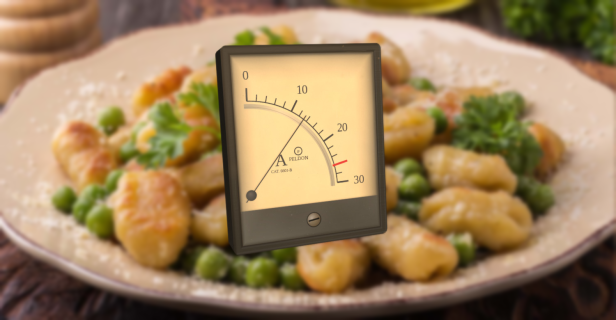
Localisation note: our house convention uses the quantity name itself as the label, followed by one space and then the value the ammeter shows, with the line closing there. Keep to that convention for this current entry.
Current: 13 A
